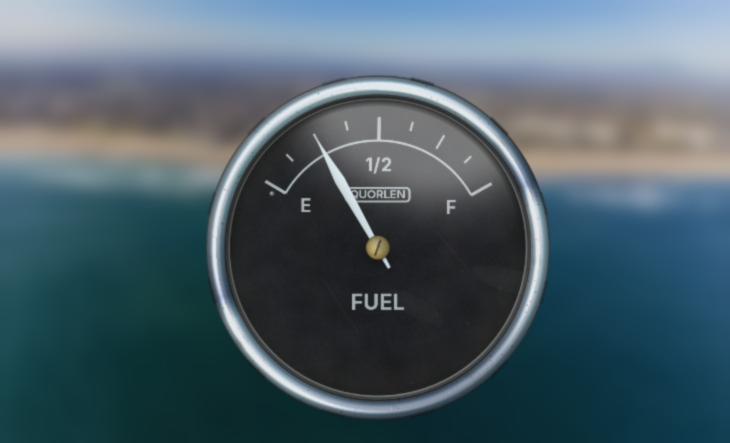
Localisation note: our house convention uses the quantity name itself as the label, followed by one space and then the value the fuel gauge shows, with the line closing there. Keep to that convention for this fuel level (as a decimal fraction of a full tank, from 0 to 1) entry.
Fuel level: 0.25
